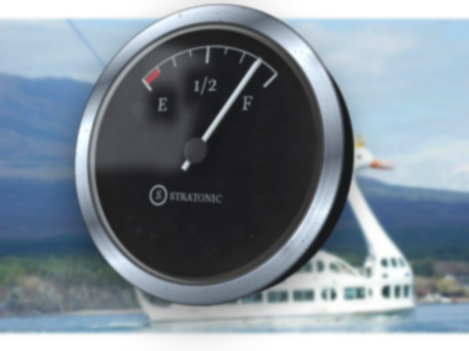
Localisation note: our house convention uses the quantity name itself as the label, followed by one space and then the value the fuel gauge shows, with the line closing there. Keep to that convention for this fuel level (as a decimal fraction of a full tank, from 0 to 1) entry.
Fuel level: 0.875
